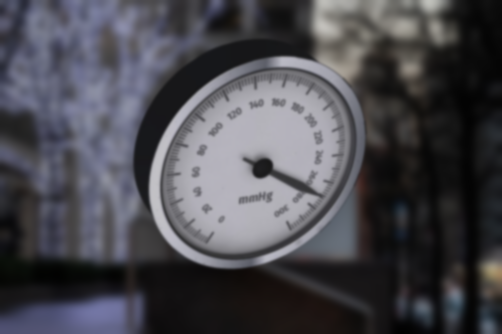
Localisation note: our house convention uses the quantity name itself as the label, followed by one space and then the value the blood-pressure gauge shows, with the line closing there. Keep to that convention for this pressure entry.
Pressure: 270 mmHg
